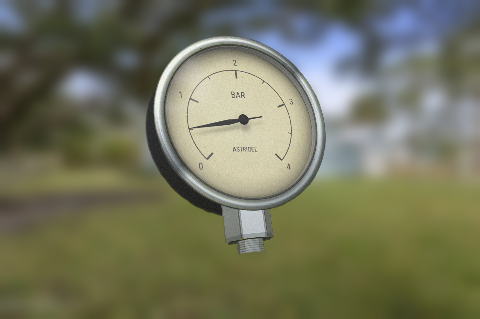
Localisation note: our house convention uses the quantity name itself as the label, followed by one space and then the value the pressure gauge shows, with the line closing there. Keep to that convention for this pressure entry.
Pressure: 0.5 bar
